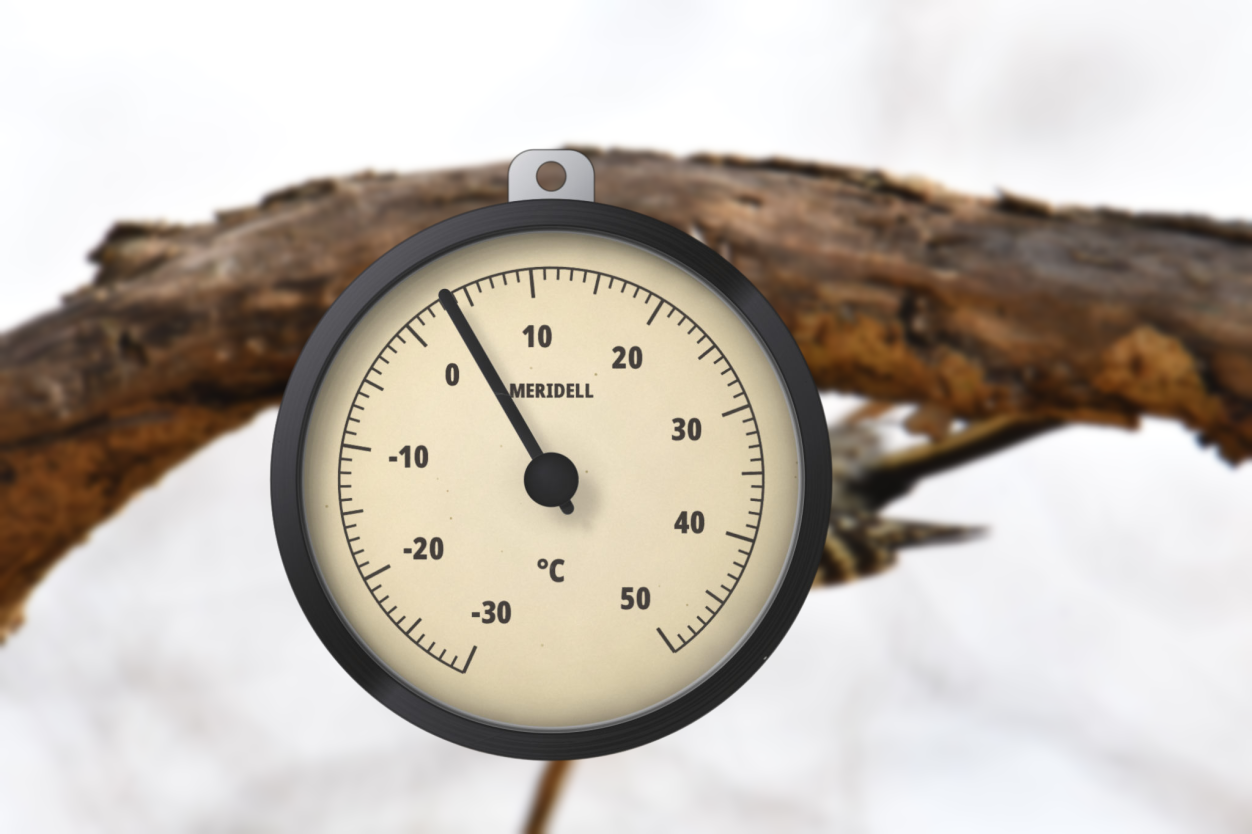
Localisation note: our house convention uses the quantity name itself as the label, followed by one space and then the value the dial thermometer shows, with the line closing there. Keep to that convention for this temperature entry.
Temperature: 3.5 °C
